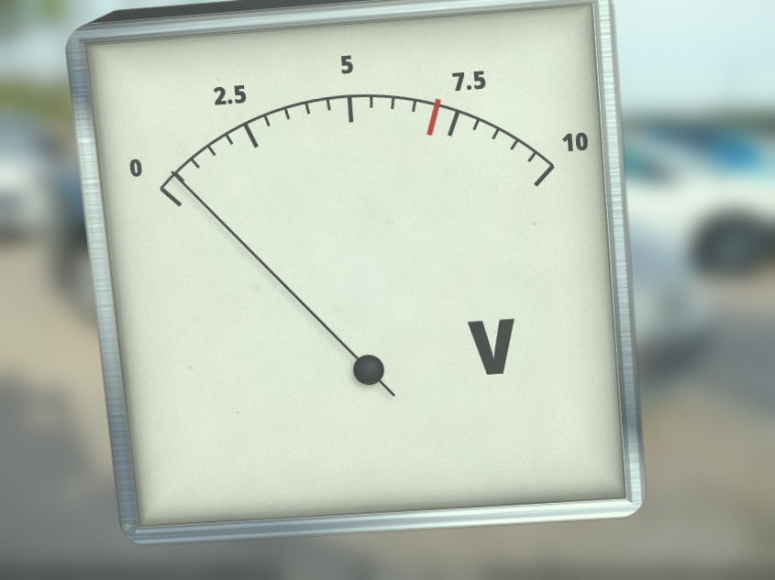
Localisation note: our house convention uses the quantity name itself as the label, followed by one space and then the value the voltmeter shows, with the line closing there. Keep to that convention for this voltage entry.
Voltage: 0.5 V
